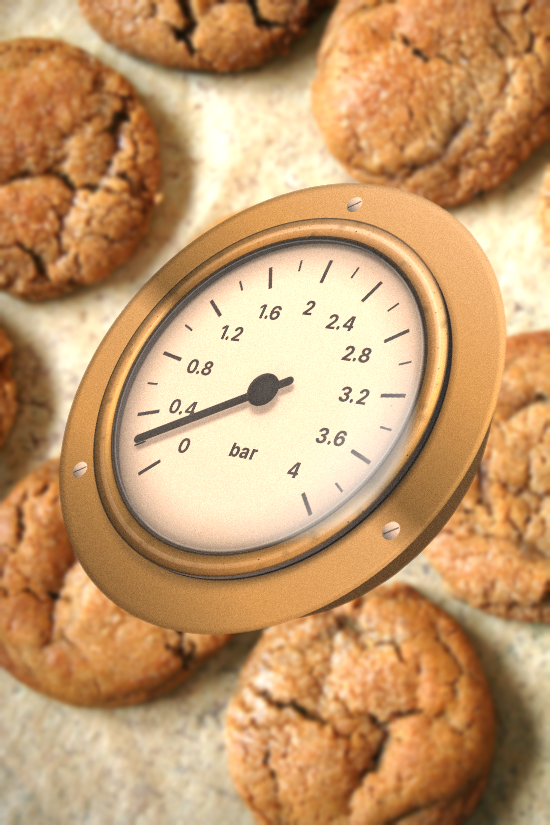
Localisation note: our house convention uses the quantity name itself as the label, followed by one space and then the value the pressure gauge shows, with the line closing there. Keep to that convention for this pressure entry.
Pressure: 0.2 bar
